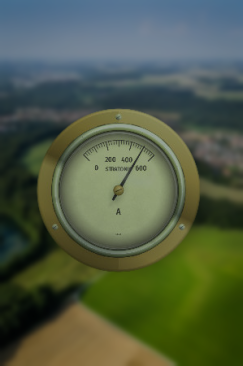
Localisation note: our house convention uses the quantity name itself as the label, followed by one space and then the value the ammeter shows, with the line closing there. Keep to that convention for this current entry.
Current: 500 A
